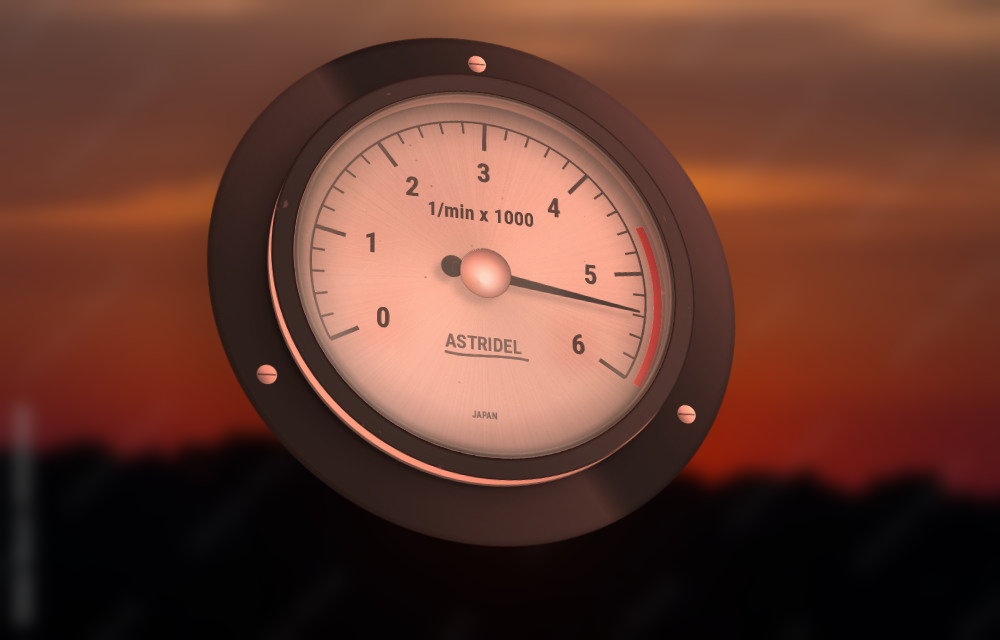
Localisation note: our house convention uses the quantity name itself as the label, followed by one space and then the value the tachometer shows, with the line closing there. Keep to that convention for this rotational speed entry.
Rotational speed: 5400 rpm
